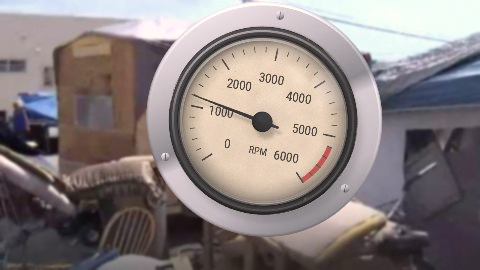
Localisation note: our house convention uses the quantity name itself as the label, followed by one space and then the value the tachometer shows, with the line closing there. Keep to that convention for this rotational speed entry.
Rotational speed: 1200 rpm
